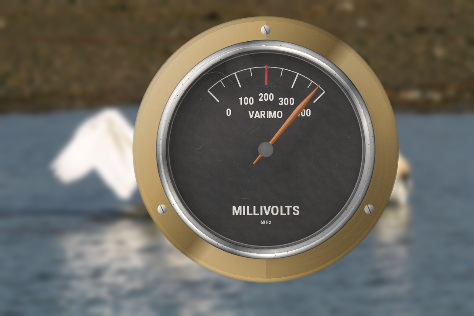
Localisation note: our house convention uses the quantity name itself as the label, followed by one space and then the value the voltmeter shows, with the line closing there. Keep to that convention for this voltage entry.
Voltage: 375 mV
